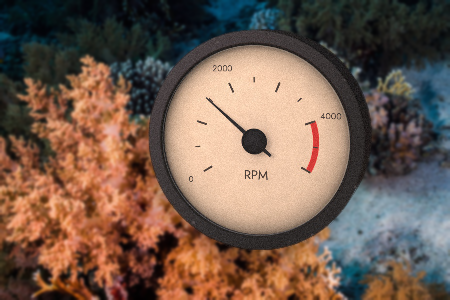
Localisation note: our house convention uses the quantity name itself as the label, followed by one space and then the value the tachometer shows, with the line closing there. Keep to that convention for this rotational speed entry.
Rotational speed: 1500 rpm
